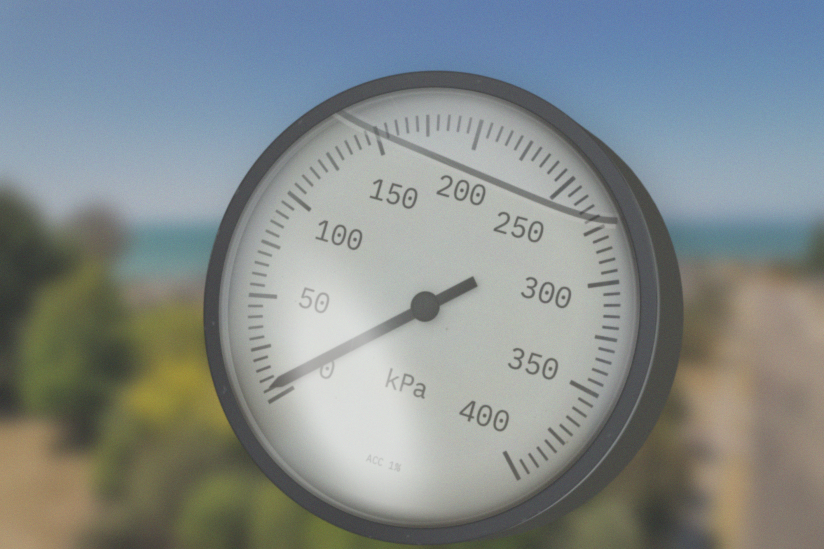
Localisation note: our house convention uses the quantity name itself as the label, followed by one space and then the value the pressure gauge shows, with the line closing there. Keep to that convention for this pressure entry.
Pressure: 5 kPa
